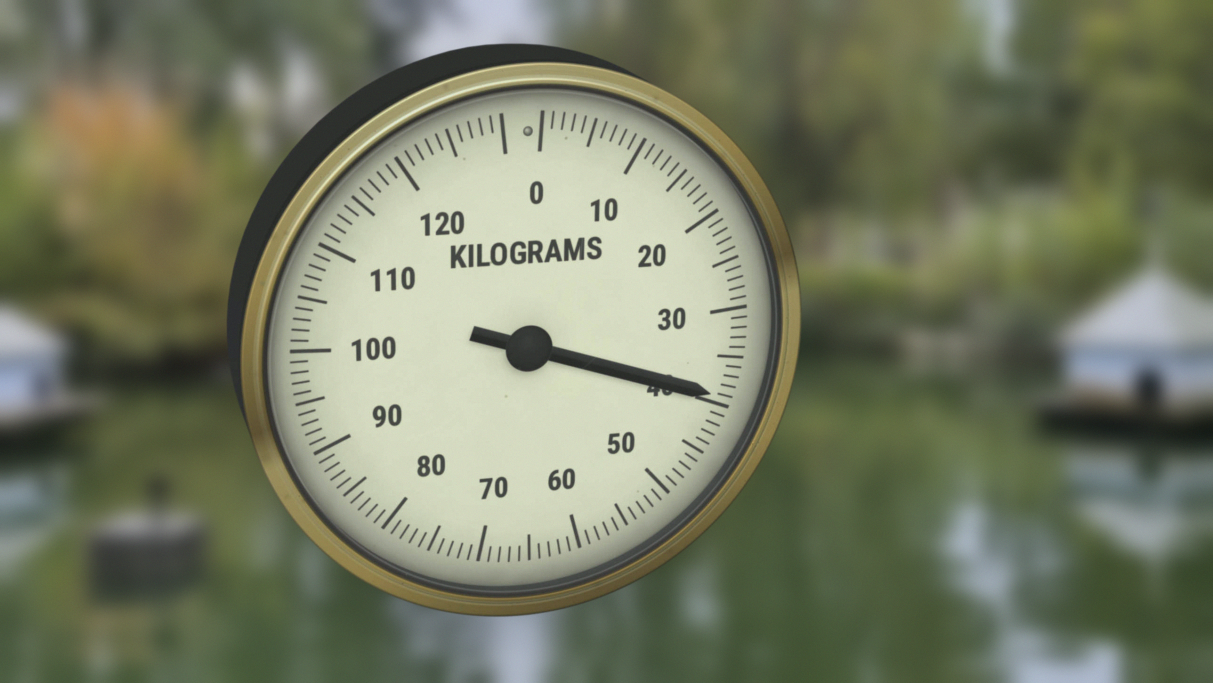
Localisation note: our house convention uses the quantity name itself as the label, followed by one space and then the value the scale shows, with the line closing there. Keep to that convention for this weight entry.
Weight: 39 kg
